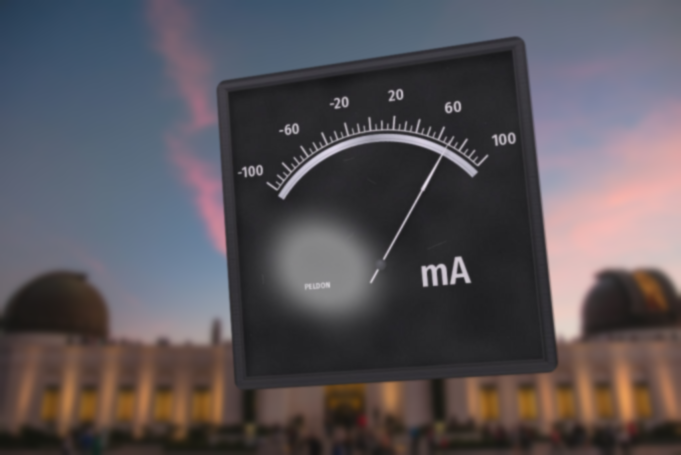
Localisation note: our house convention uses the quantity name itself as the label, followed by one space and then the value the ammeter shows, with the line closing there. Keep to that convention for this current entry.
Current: 70 mA
